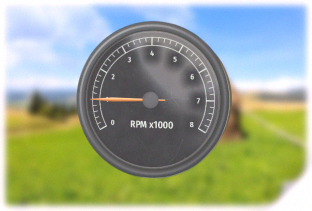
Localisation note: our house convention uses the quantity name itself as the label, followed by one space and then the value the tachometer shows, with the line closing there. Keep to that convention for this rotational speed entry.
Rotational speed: 1000 rpm
